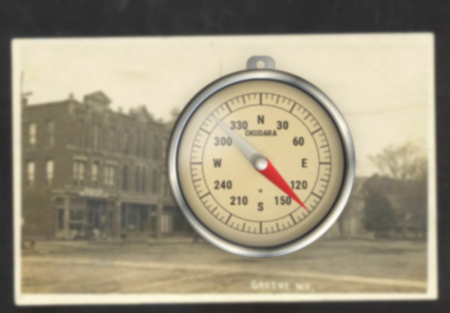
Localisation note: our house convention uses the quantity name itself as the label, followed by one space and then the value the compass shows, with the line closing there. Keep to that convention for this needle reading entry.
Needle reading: 135 °
